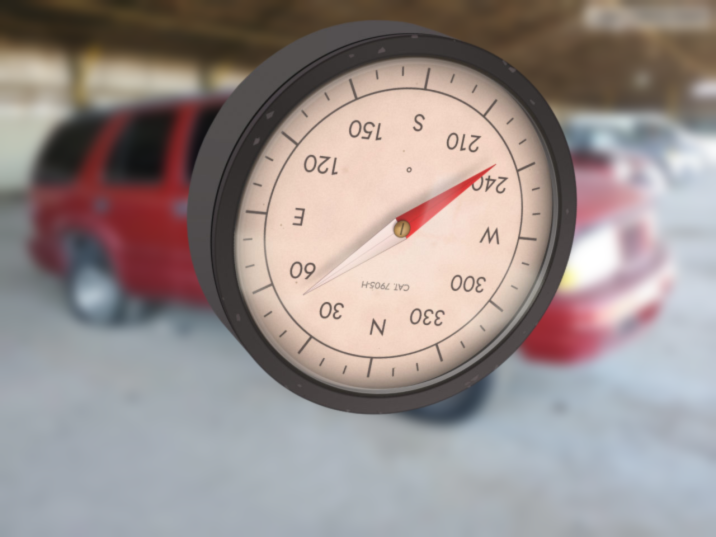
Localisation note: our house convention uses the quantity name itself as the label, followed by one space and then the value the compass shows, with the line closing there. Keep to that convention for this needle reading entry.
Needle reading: 230 °
